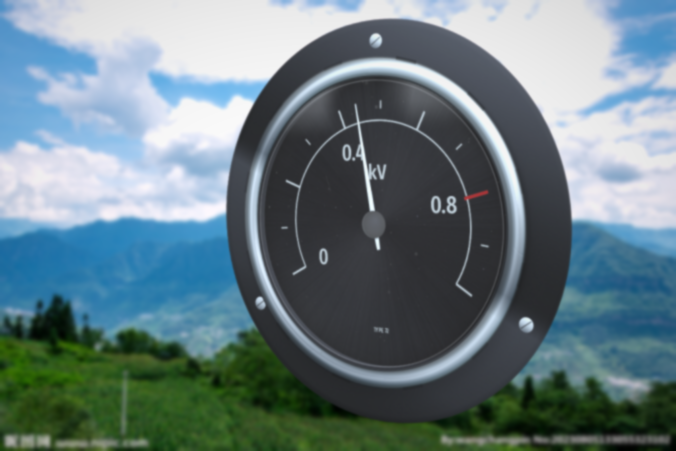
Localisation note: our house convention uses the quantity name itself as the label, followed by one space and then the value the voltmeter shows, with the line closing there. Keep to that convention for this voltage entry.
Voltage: 0.45 kV
